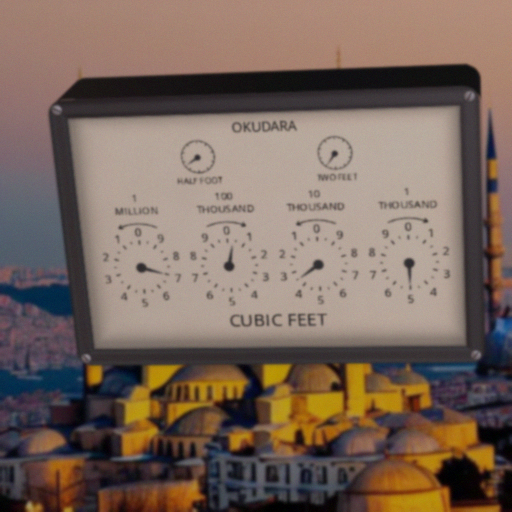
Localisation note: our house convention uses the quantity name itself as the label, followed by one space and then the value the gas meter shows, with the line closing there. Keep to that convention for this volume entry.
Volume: 703500 ft³
